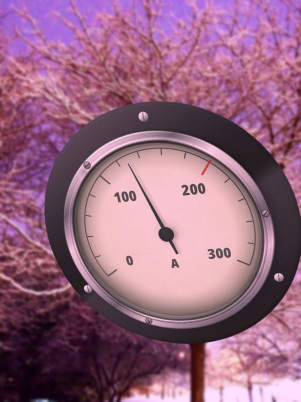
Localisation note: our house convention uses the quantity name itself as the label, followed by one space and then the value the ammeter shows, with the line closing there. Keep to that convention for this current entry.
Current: 130 A
